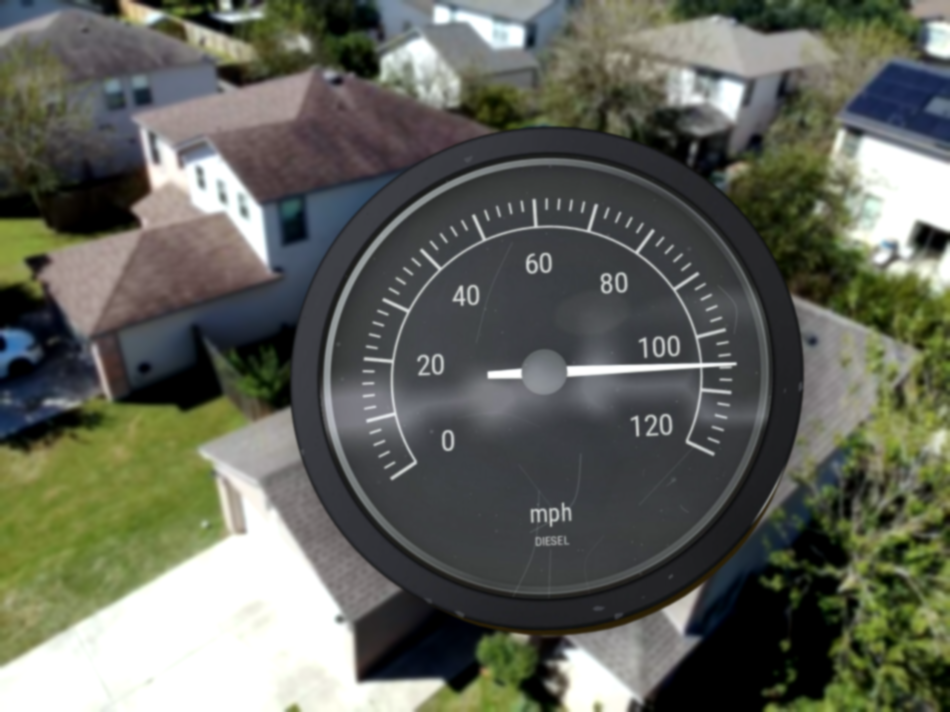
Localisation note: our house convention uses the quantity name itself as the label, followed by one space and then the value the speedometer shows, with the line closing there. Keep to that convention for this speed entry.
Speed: 106 mph
